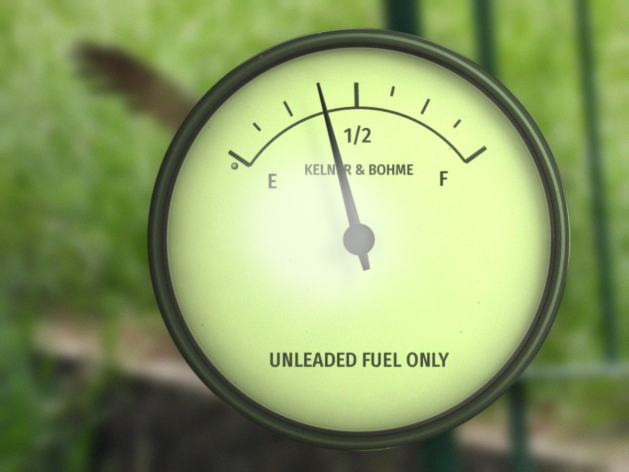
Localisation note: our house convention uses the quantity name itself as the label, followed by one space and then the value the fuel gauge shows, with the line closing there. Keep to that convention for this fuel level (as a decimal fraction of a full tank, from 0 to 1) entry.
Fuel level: 0.375
